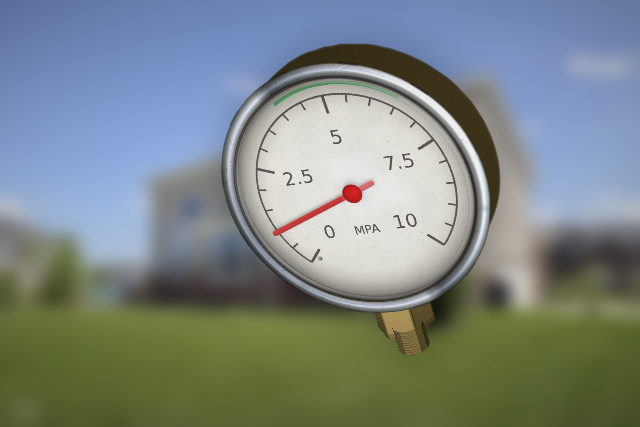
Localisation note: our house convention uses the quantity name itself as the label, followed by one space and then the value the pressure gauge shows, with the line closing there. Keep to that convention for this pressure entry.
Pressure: 1 MPa
